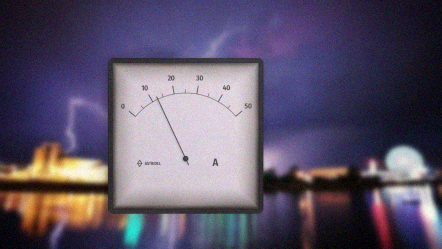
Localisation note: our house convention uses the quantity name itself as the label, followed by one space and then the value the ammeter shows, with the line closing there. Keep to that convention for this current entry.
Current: 12.5 A
